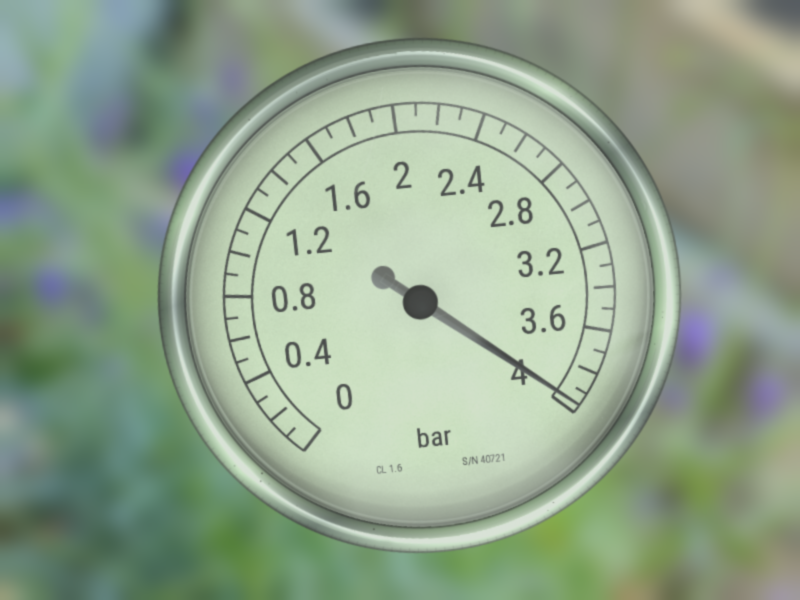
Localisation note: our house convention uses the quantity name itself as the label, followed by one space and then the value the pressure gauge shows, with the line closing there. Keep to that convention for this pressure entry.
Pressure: 3.95 bar
